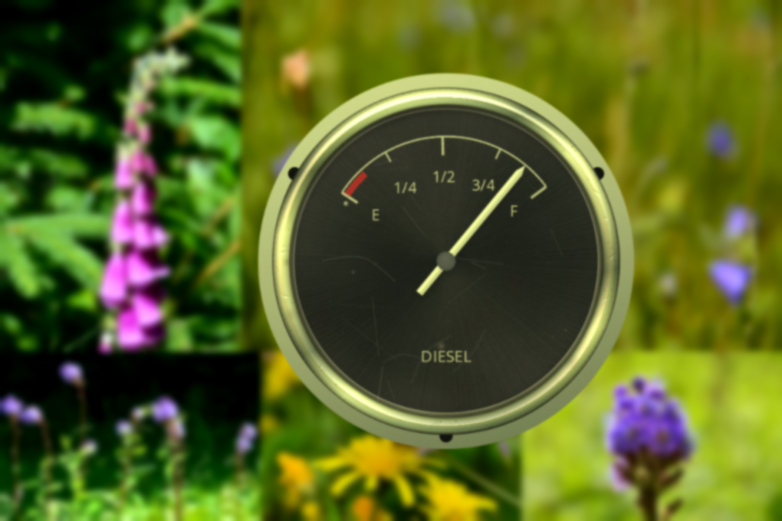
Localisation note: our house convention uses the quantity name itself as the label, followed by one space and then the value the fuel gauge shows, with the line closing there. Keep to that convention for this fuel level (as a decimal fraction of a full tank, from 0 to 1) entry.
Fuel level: 0.875
